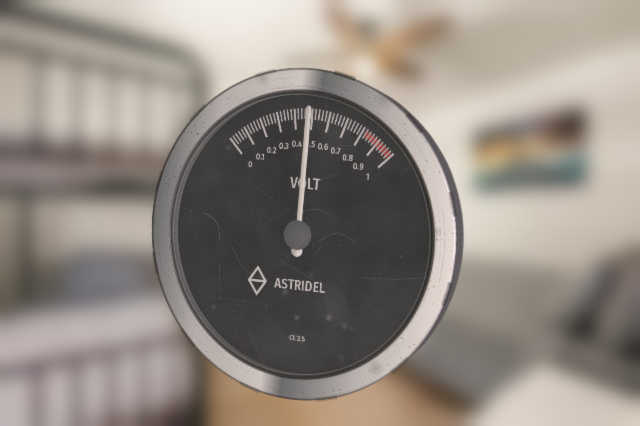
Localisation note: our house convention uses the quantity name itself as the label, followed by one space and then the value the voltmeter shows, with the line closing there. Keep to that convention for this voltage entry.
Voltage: 0.5 V
